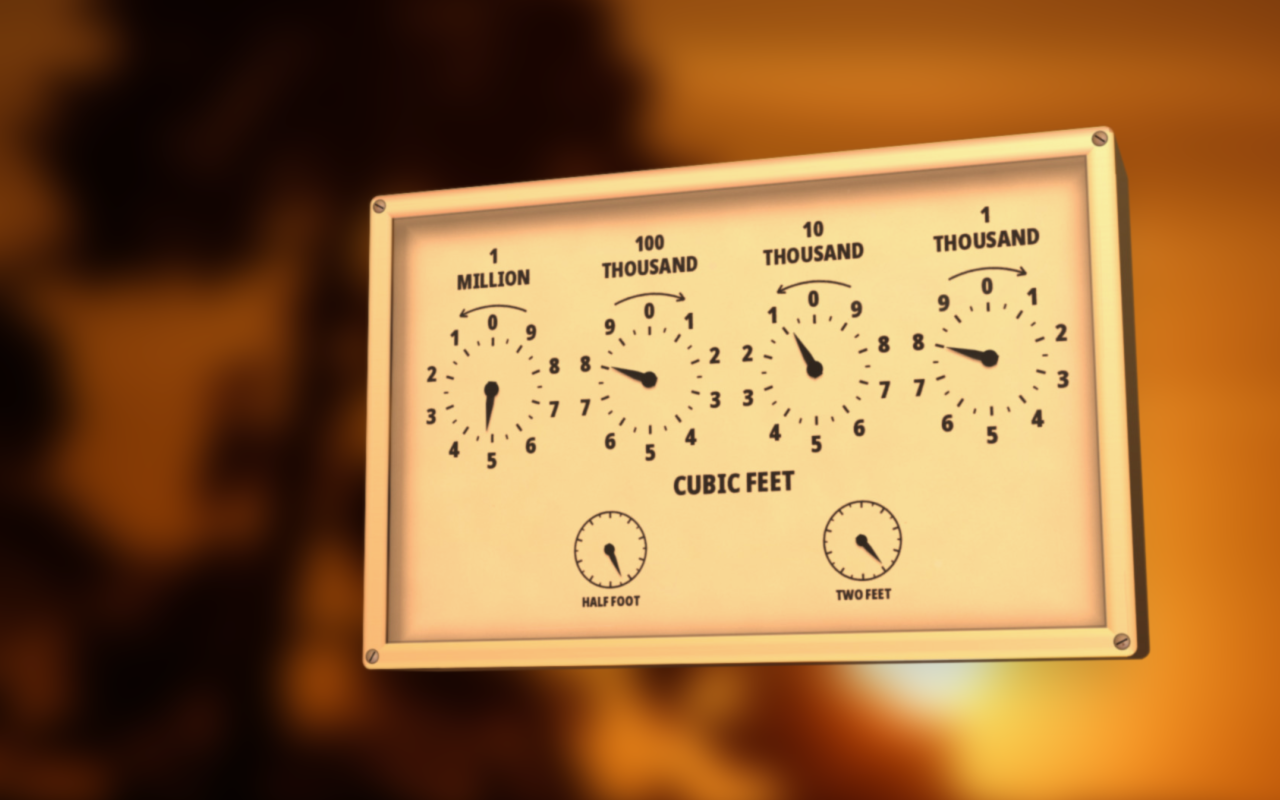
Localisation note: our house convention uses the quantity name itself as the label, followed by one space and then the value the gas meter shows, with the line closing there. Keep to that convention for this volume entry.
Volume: 480800 ft³
